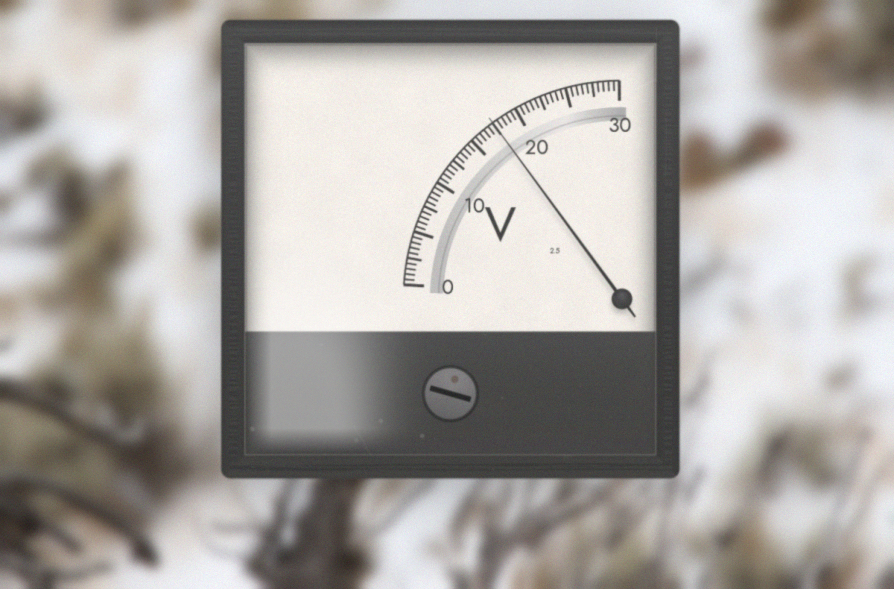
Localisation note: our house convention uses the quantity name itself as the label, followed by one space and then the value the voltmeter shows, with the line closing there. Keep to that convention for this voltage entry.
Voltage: 17.5 V
